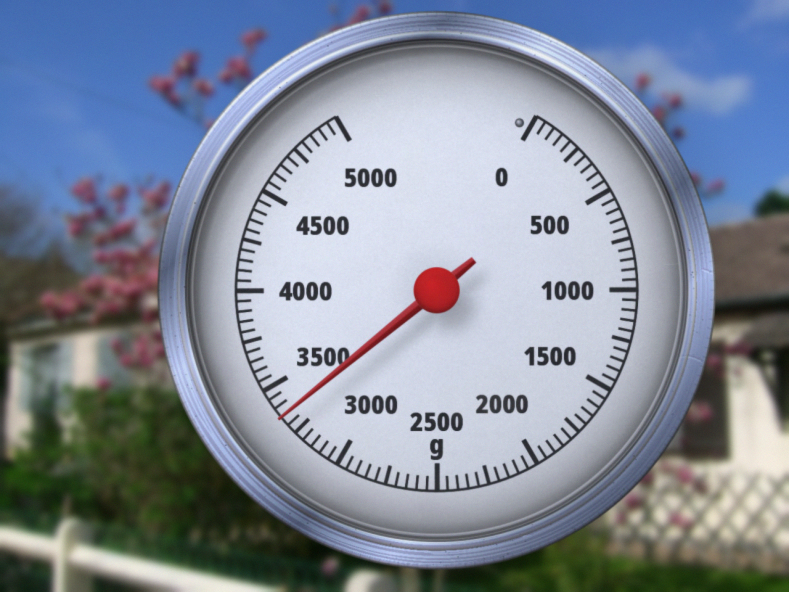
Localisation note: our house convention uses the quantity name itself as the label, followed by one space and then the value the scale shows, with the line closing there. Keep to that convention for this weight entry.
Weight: 3350 g
